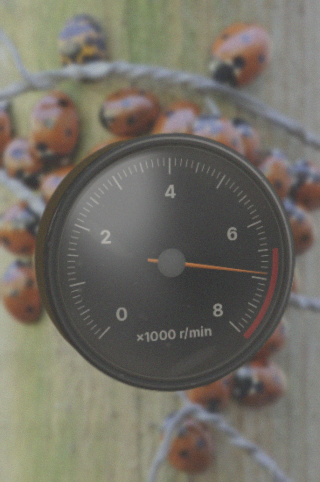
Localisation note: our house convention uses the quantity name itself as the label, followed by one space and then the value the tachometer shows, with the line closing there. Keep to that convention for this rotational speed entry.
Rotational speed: 6900 rpm
